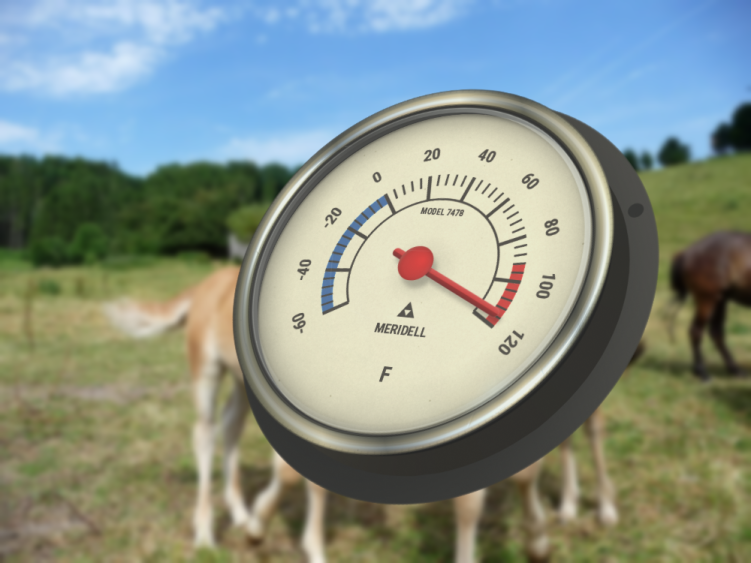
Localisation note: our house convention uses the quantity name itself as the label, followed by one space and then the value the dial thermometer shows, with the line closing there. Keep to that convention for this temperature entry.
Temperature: 116 °F
